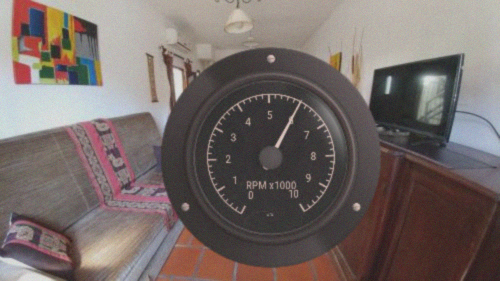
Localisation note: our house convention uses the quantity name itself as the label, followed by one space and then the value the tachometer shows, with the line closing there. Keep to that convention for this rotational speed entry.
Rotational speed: 6000 rpm
